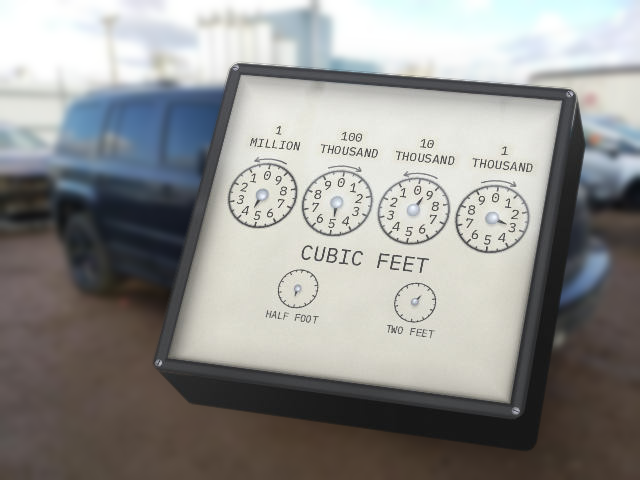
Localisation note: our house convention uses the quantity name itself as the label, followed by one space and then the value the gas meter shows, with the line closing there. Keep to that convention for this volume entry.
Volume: 449300 ft³
